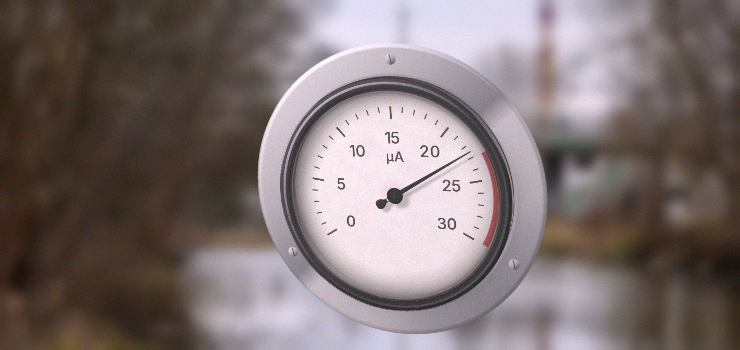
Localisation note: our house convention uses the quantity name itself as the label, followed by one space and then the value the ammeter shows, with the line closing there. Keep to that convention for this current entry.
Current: 22.5 µA
